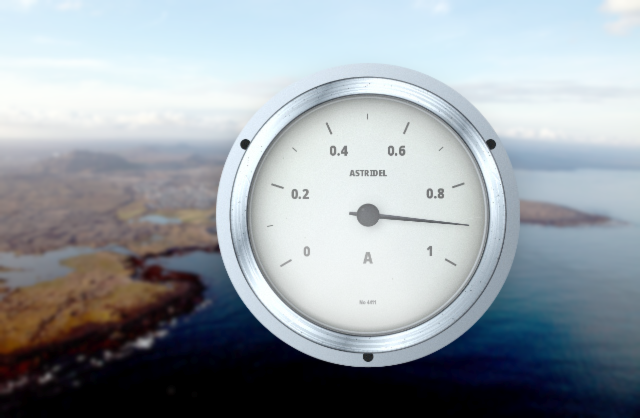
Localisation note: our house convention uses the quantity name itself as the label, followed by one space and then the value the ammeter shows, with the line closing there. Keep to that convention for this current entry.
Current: 0.9 A
